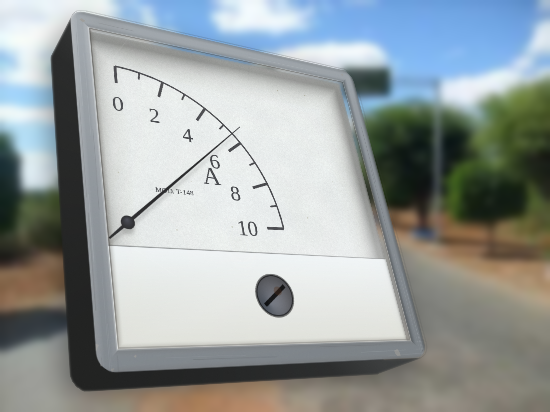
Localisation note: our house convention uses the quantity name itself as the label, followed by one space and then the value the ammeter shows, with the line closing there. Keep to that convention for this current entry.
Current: 5.5 A
